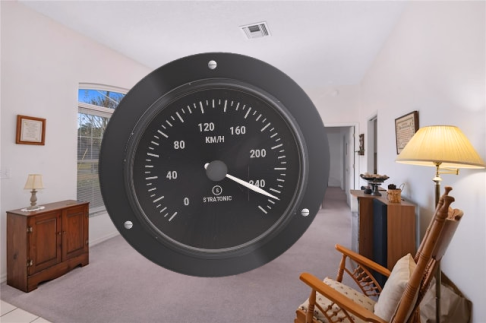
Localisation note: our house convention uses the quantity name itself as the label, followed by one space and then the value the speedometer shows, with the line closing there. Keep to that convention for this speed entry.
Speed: 245 km/h
